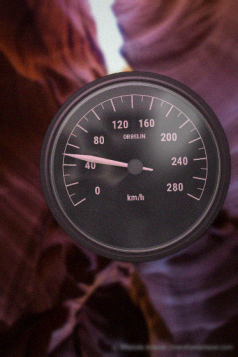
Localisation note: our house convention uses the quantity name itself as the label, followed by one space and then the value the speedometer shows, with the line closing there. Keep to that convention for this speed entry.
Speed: 50 km/h
